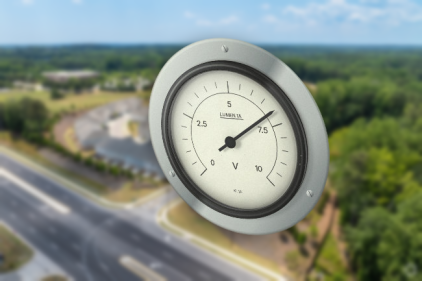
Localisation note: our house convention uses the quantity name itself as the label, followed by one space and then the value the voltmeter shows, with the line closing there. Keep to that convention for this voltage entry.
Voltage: 7 V
